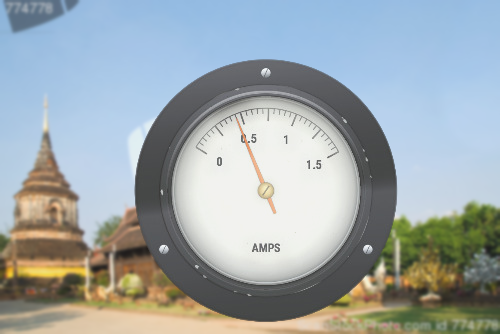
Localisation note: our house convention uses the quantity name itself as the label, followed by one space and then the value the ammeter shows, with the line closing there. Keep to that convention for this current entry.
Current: 0.45 A
